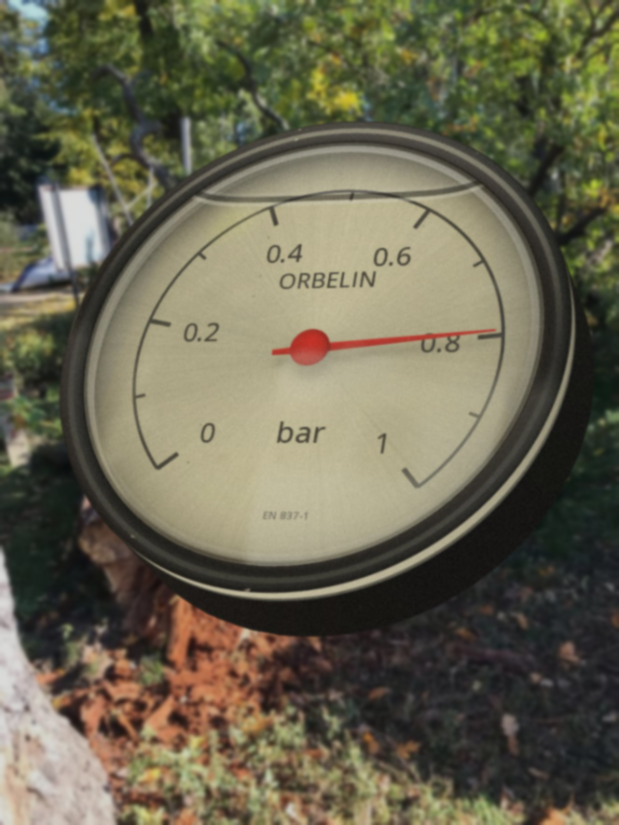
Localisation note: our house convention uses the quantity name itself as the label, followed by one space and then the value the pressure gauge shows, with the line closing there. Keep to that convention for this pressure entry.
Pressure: 0.8 bar
